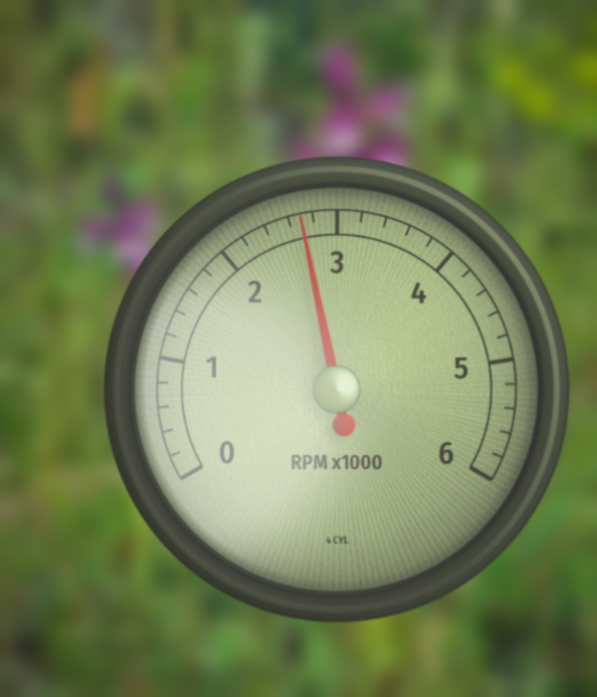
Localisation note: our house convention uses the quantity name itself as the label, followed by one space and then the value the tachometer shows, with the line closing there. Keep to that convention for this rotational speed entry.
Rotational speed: 2700 rpm
